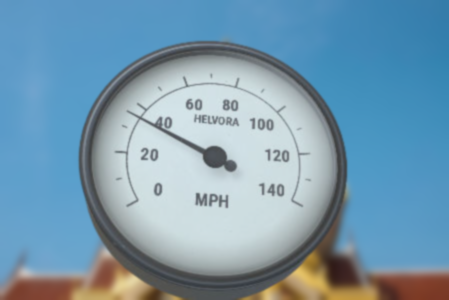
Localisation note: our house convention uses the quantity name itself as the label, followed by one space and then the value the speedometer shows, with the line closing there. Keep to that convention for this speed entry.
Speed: 35 mph
